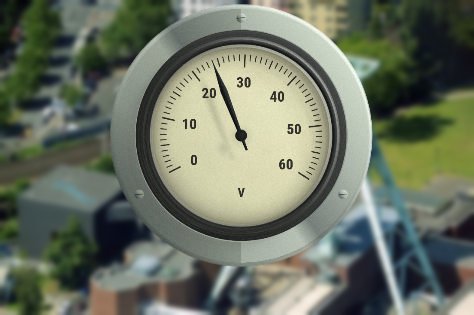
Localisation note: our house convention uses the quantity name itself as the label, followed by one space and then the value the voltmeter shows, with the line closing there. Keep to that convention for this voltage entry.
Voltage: 24 V
